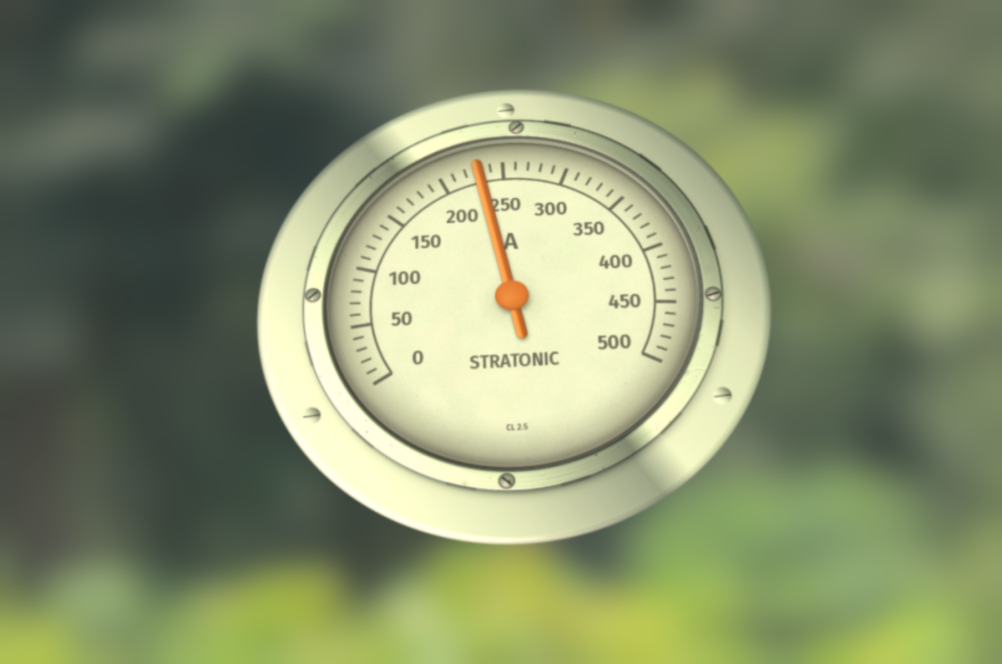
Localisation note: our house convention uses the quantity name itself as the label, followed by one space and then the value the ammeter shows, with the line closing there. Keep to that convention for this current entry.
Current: 230 A
